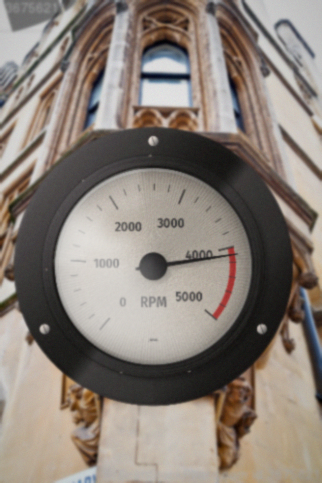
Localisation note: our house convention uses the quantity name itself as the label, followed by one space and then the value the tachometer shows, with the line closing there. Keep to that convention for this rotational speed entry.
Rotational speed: 4100 rpm
